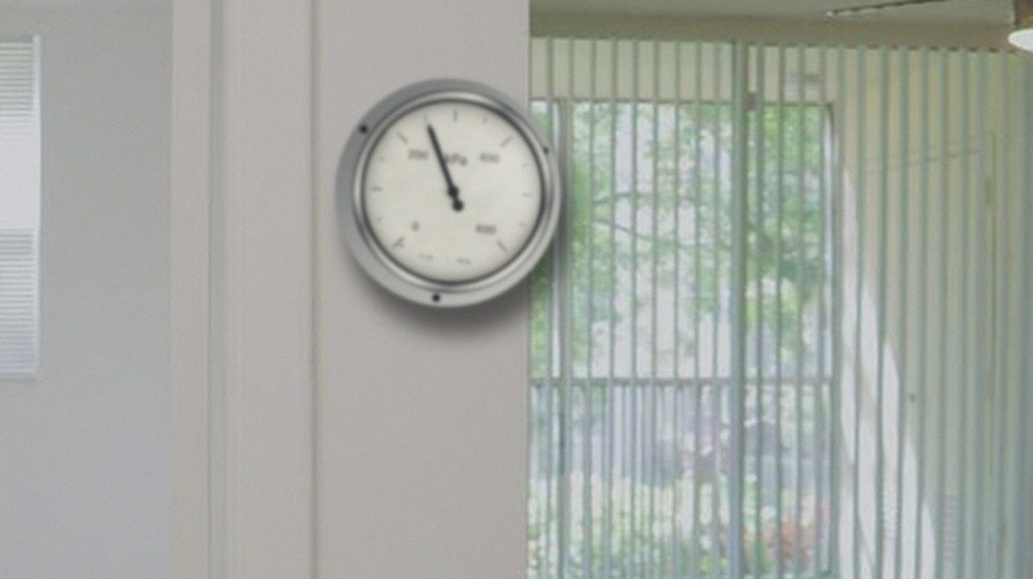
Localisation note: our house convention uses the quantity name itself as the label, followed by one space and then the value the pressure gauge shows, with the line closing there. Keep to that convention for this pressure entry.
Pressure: 250 kPa
